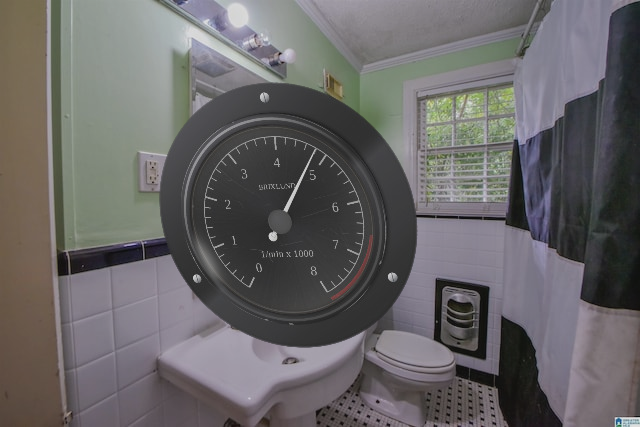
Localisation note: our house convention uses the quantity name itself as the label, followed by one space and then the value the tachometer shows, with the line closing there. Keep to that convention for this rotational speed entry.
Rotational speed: 4800 rpm
